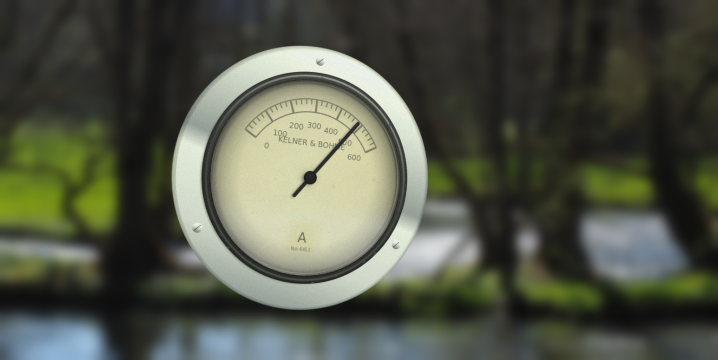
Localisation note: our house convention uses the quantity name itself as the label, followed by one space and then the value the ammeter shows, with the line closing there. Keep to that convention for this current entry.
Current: 480 A
